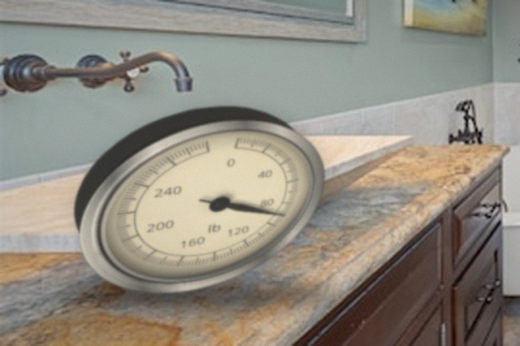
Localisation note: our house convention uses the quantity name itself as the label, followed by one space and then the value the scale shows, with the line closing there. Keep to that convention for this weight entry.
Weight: 90 lb
